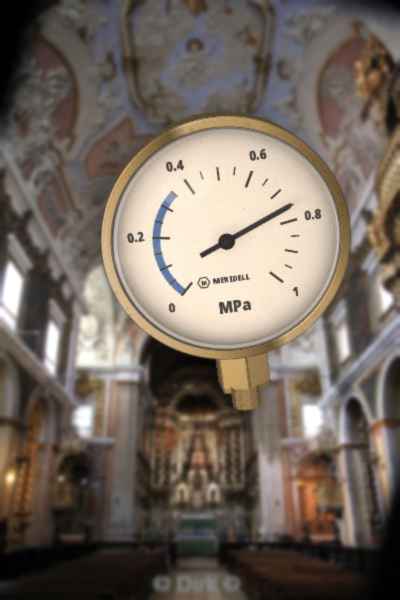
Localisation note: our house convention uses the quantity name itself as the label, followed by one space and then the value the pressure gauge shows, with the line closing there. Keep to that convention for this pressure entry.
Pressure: 0.75 MPa
